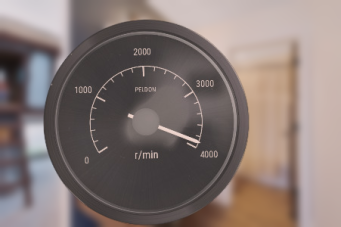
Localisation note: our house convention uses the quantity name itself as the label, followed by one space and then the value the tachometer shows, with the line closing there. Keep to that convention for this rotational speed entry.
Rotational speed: 3900 rpm
